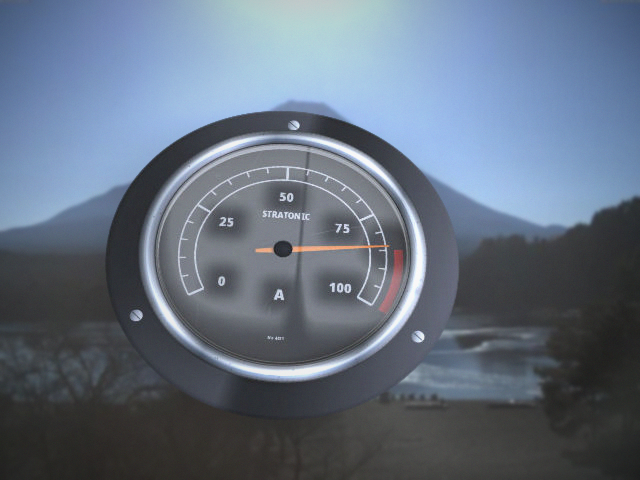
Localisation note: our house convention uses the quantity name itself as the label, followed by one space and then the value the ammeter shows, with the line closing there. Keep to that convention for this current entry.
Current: 85 A
